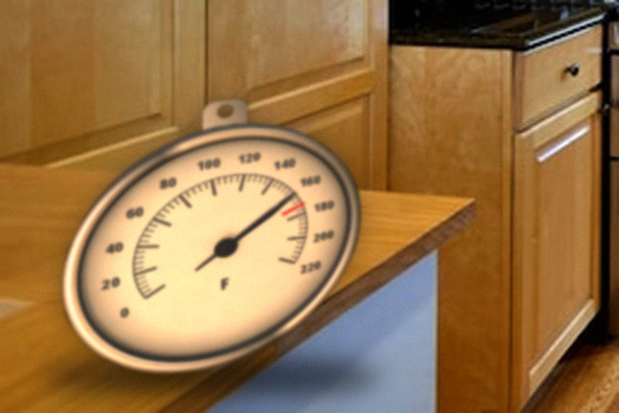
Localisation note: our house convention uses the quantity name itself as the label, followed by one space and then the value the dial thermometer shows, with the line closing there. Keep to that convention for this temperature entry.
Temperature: 160 °F
